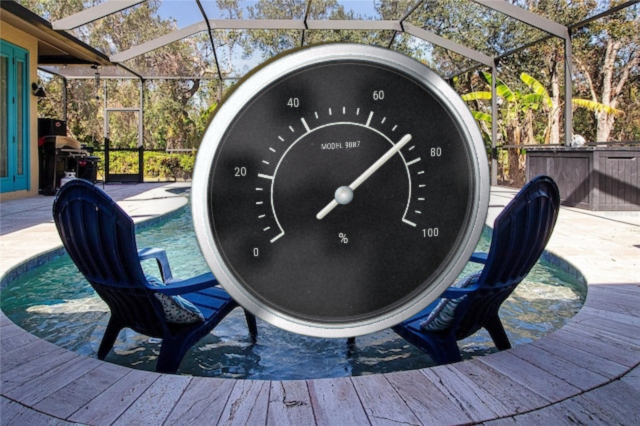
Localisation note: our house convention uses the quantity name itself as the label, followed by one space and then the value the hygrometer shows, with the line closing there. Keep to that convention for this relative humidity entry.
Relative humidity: 72 %
